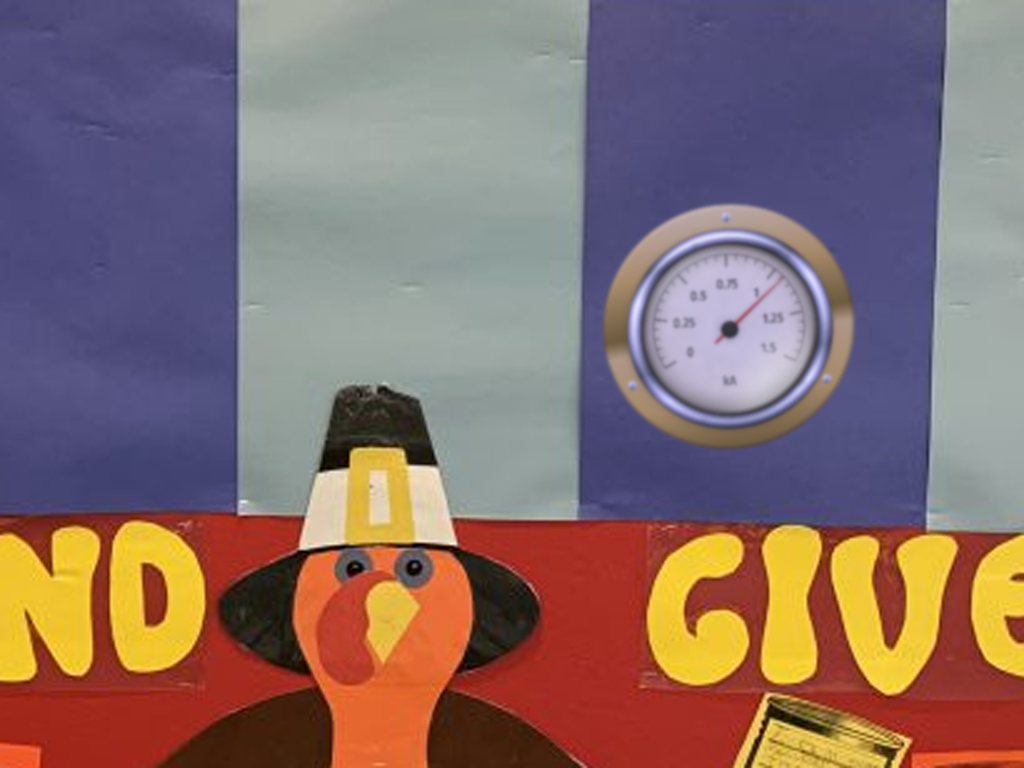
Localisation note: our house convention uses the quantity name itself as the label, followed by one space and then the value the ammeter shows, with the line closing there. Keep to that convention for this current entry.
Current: 1.05 kA
